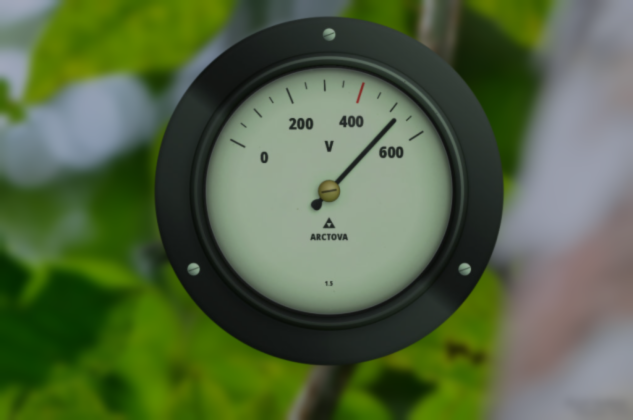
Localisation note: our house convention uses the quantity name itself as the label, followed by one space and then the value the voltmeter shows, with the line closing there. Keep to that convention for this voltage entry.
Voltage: 525 V
